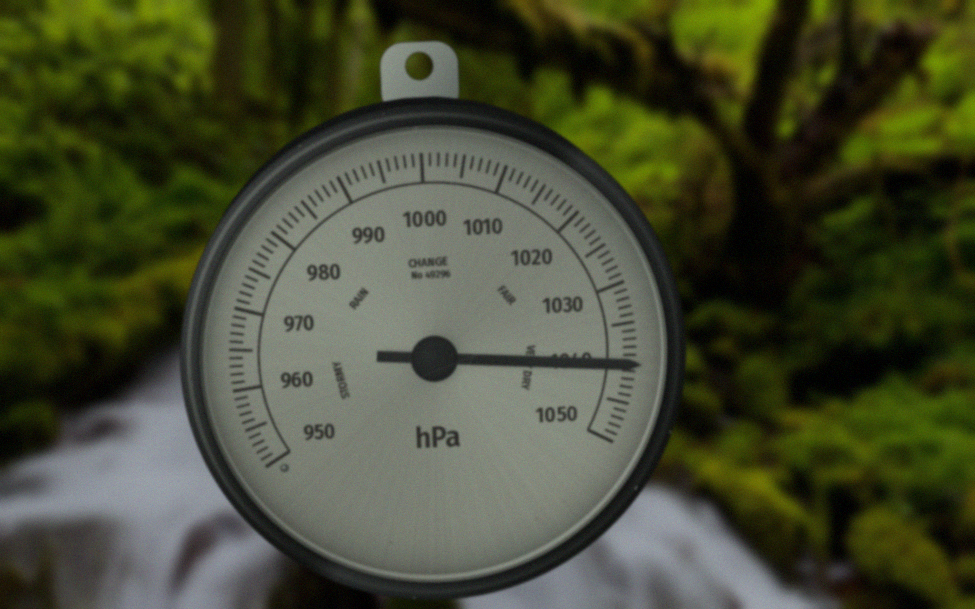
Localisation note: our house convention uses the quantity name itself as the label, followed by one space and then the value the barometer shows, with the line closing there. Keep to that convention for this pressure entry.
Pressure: 1040 hPa
